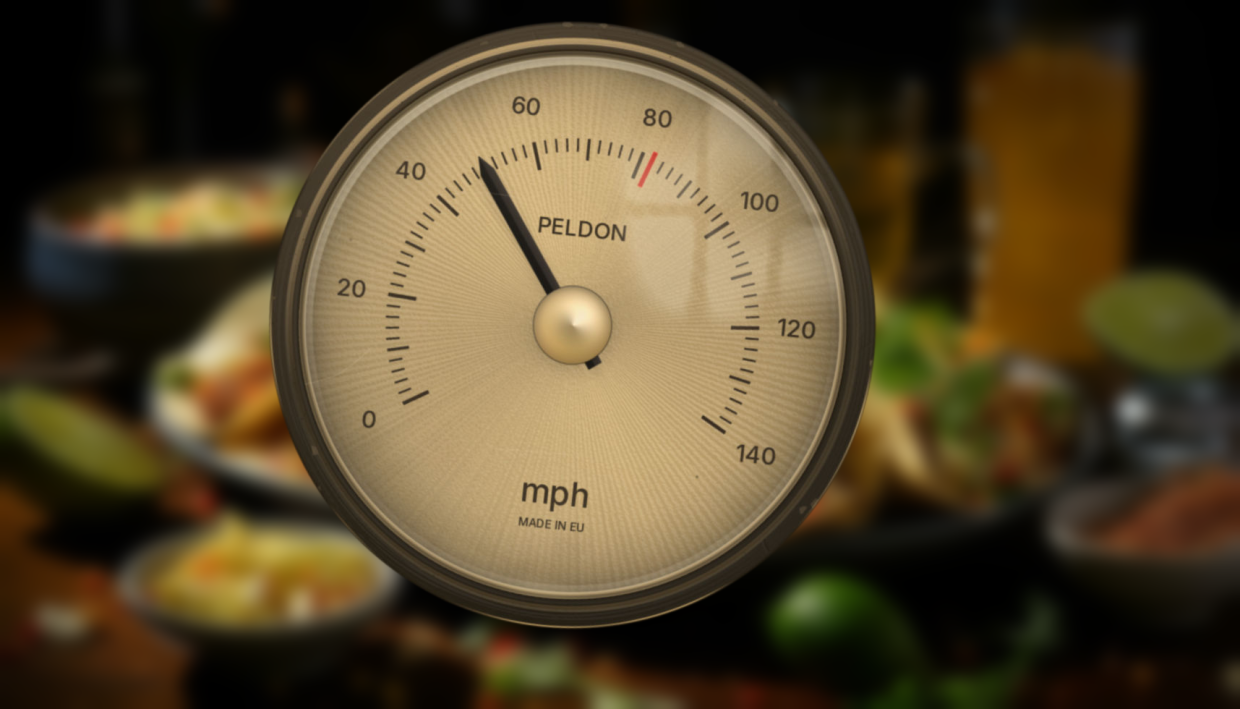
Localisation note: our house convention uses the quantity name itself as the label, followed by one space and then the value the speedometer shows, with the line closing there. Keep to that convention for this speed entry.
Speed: 50 mph
